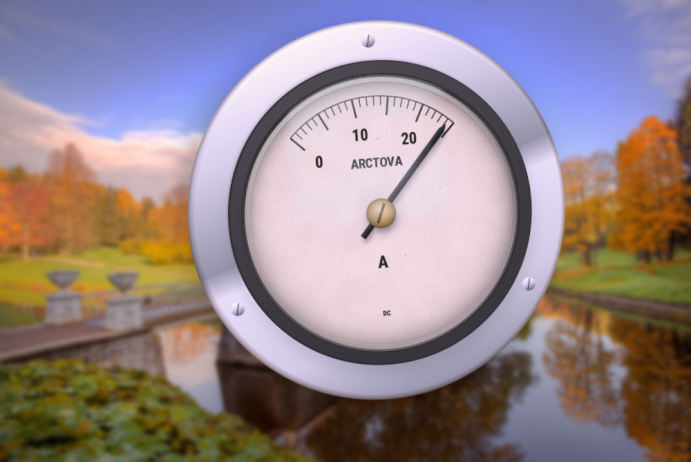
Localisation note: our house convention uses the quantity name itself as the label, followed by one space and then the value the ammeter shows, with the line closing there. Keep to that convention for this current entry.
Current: 24 A
